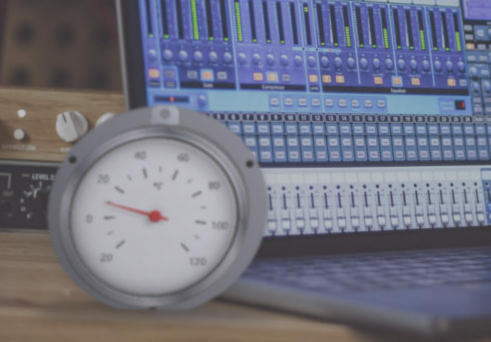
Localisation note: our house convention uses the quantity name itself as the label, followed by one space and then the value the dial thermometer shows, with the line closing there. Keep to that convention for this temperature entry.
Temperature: 10 °F
